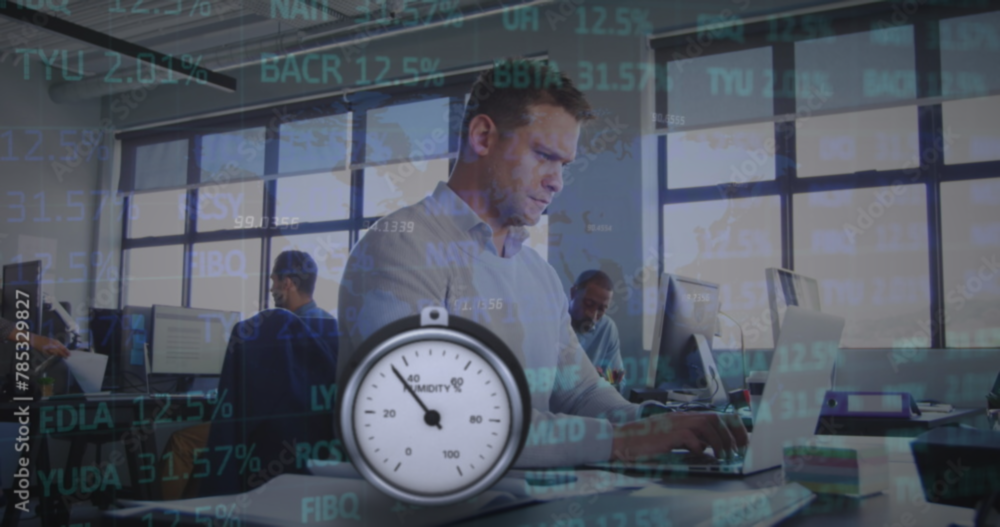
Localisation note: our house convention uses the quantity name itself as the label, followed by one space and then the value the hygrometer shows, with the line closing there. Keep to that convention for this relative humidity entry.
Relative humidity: 36 %
